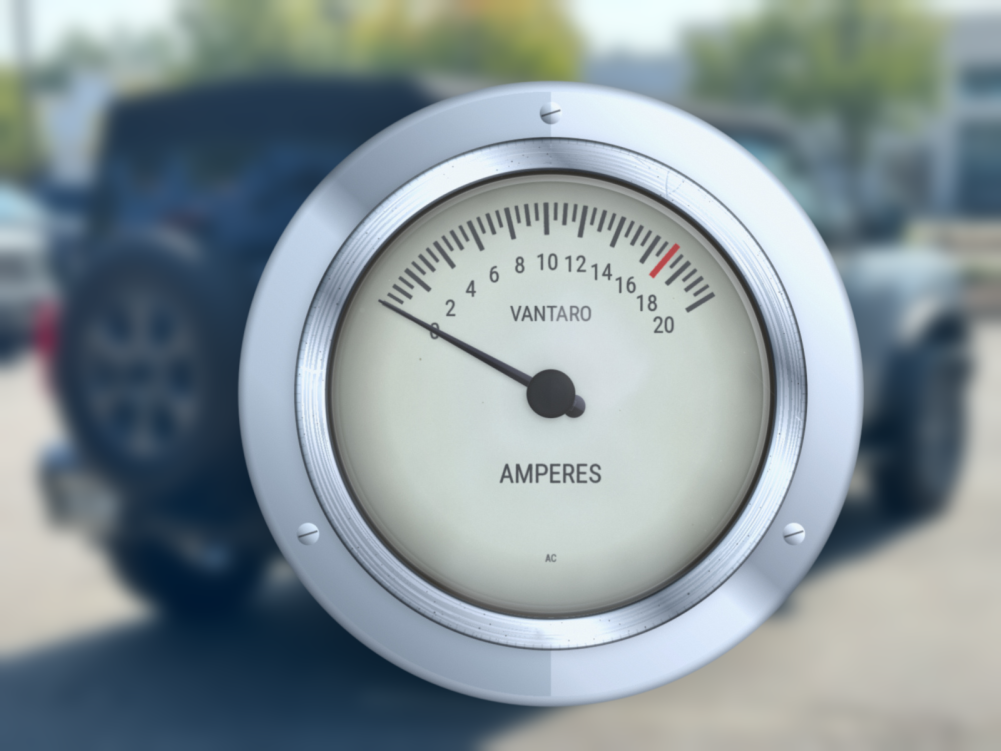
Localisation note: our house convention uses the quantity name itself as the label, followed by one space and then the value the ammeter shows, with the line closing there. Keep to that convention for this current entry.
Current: 0 A
